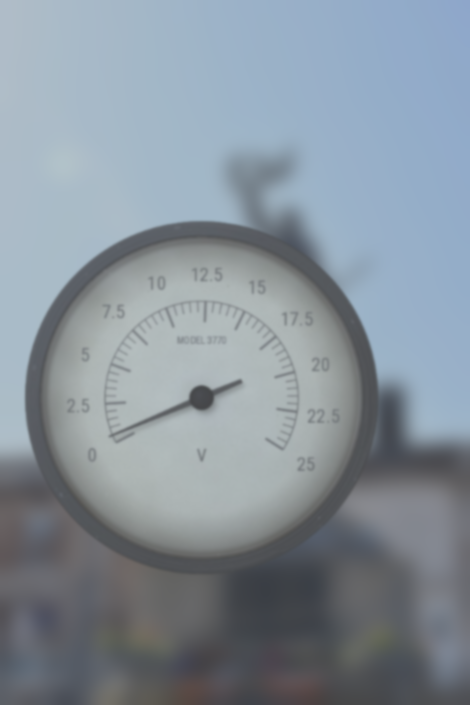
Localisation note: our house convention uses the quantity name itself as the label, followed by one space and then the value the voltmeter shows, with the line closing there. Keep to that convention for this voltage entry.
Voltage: 0.5 V
